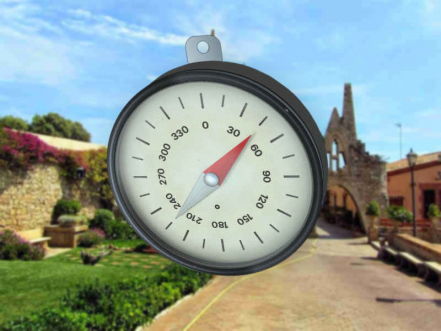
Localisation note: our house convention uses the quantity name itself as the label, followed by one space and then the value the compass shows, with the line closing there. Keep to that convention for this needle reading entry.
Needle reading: 45 °
